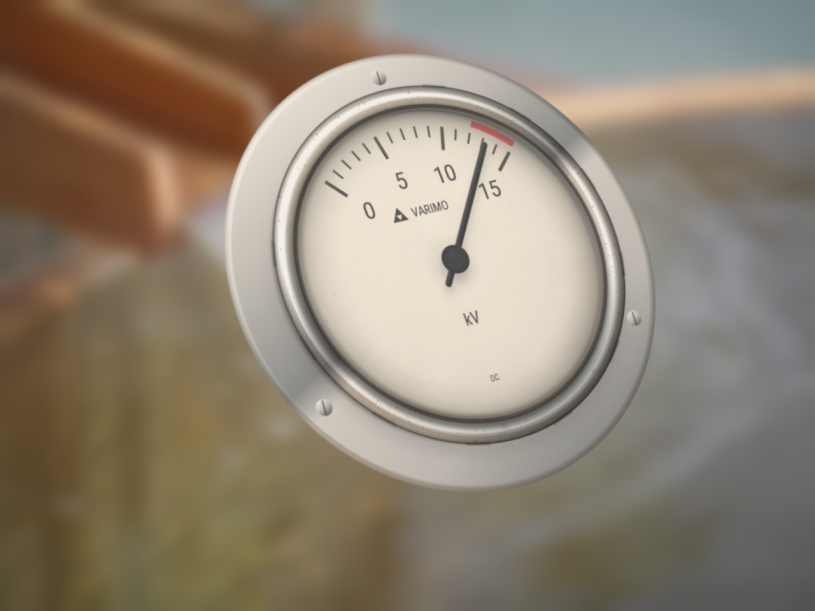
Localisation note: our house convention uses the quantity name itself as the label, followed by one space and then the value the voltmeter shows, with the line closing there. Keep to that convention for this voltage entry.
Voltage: 13 kV
